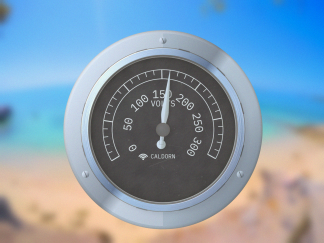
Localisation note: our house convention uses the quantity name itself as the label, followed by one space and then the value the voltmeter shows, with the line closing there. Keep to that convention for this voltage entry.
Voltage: 160 V
